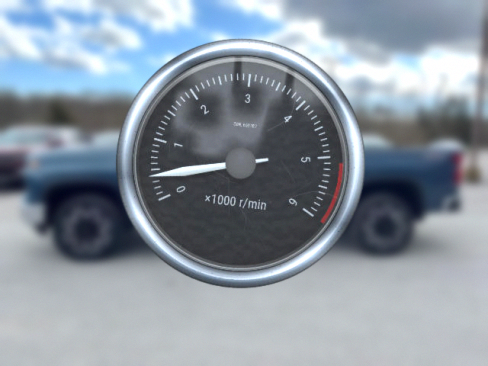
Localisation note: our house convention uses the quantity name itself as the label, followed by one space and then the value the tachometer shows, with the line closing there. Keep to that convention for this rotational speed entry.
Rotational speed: 400 rpm
